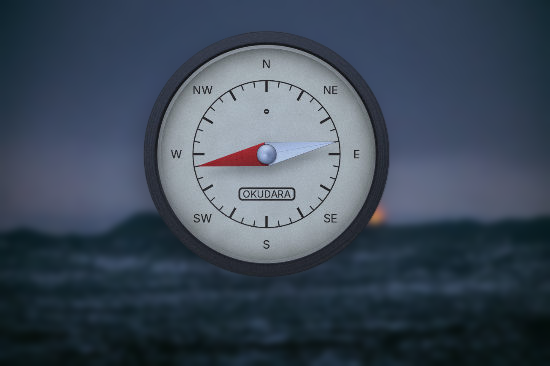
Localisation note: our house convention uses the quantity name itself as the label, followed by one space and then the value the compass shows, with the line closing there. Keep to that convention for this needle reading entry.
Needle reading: 260 °
